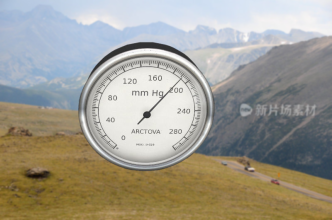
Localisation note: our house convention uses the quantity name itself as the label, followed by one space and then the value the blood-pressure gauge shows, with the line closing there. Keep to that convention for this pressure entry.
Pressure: 190 mmHg
